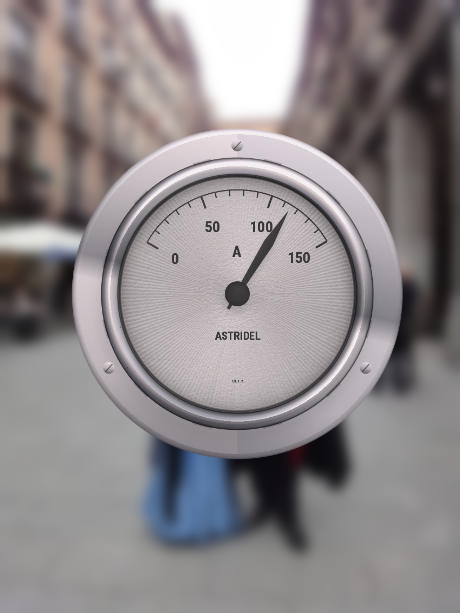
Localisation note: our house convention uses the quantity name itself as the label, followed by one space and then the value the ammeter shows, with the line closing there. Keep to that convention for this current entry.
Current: 115 A
